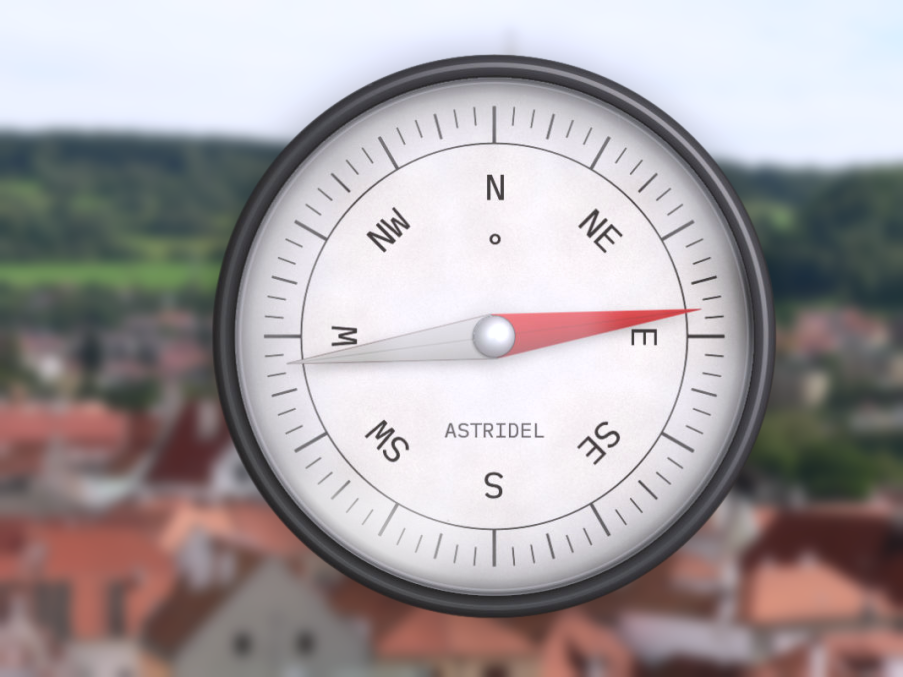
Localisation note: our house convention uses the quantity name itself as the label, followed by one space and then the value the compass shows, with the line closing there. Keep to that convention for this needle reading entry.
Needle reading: 82.5 °
